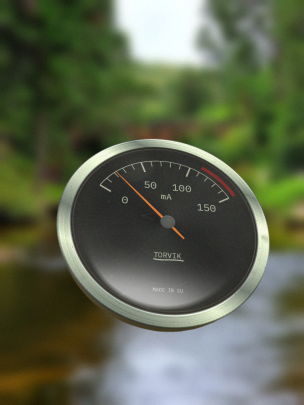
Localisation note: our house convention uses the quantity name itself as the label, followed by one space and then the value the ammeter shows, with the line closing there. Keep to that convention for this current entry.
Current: 20 mA
